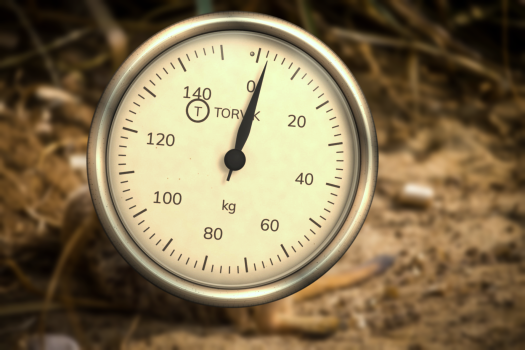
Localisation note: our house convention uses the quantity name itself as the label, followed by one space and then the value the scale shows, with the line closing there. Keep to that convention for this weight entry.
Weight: 2 kg
